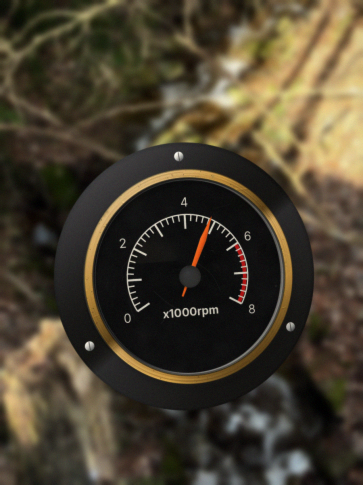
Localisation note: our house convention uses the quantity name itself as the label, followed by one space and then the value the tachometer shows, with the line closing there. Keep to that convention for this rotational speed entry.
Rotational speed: 4800 rpm
